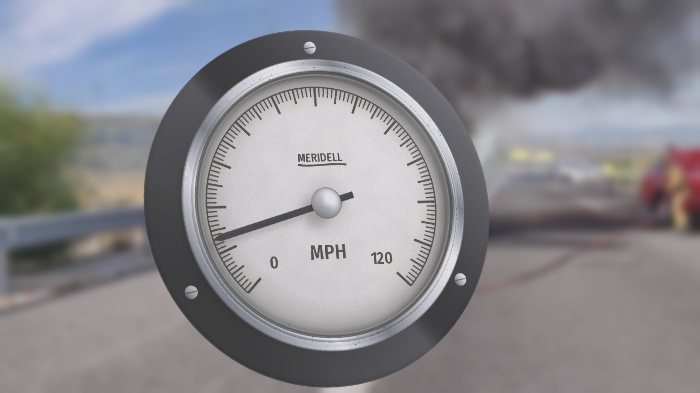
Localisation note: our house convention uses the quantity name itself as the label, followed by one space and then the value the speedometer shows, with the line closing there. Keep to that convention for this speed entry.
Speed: 13 mph
